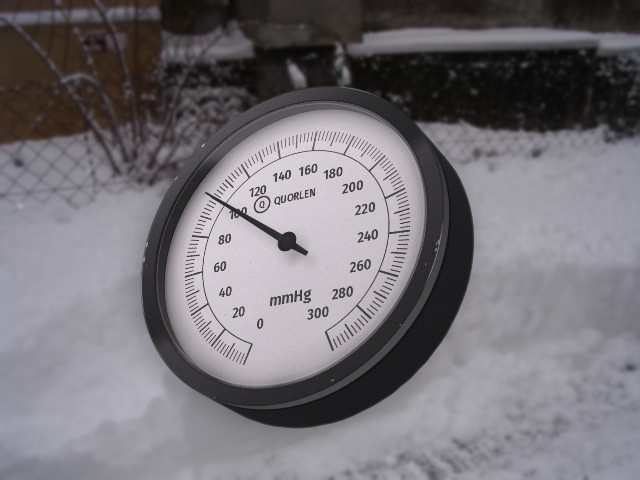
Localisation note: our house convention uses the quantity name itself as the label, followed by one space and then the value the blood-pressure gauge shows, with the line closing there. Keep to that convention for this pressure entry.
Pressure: 100 mmHg
